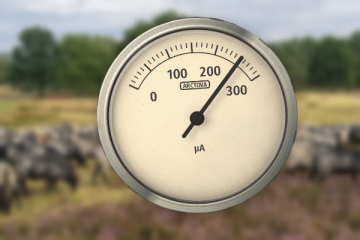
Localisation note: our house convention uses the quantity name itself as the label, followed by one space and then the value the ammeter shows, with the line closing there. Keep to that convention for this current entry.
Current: 250 µA
